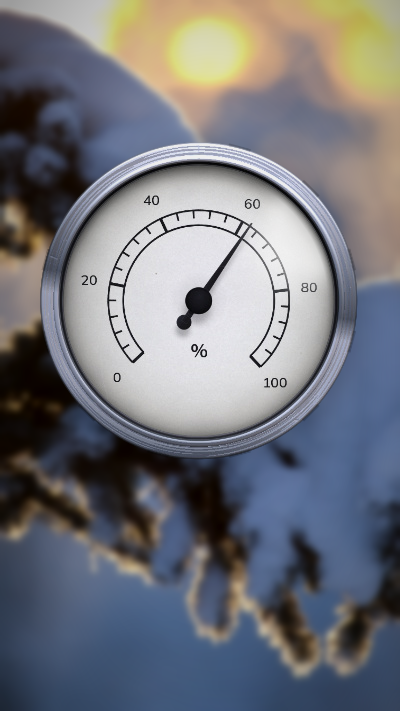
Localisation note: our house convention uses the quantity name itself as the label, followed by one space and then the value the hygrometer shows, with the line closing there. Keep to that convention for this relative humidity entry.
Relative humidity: 62 %
